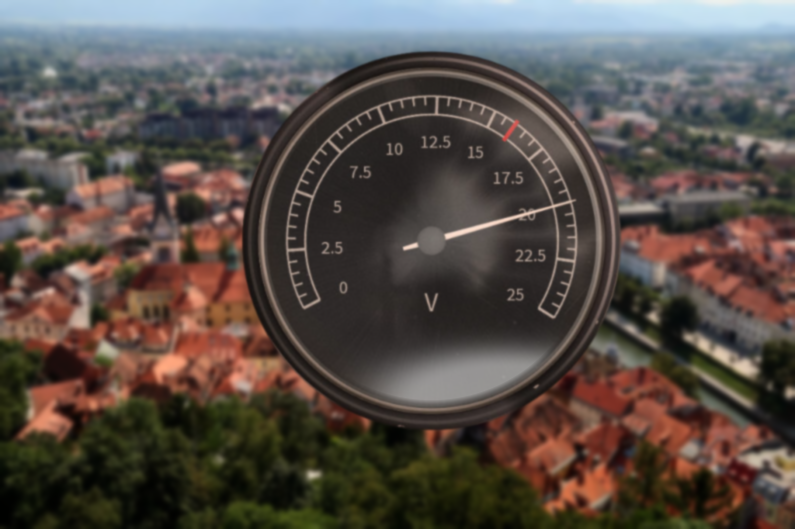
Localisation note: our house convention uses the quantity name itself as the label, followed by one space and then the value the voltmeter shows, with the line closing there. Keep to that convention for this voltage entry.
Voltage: 20 V
